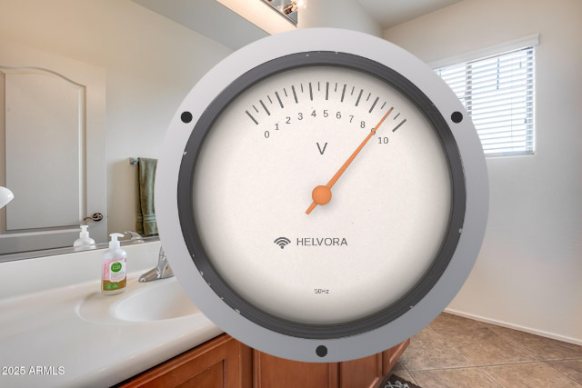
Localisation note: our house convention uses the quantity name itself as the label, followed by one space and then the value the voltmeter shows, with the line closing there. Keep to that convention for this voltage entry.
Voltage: 9 V
